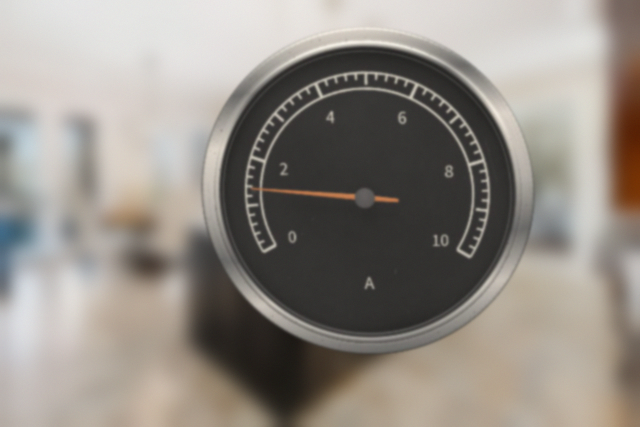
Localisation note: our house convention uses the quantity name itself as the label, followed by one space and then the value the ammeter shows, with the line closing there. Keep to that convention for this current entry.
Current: 1.4 A
